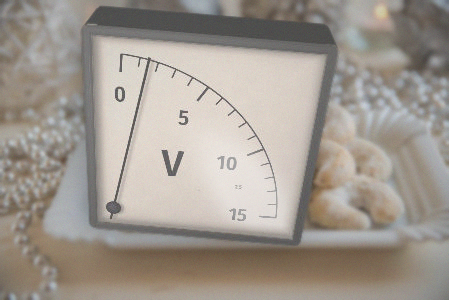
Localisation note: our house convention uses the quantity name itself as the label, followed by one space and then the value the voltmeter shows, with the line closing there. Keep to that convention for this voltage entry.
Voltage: 1.5 V
